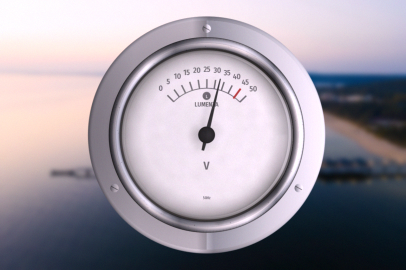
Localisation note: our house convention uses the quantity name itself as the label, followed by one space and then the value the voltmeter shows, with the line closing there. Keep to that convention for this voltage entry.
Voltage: 32.5 V
